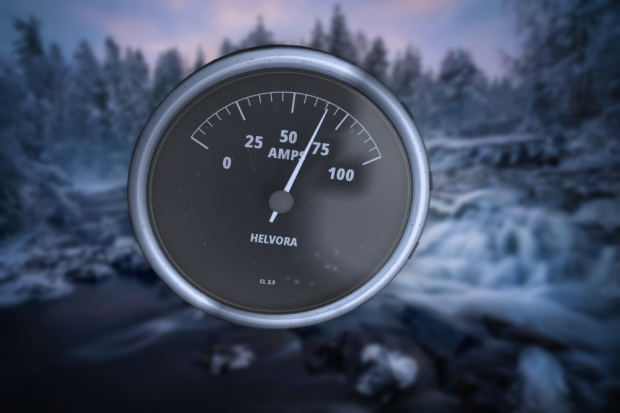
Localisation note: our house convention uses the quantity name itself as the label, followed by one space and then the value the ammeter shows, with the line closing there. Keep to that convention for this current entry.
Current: 65 A
